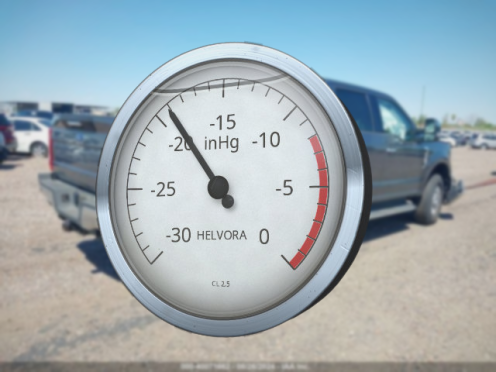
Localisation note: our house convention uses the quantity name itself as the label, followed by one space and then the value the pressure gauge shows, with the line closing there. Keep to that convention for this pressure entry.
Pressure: -19 inHg
